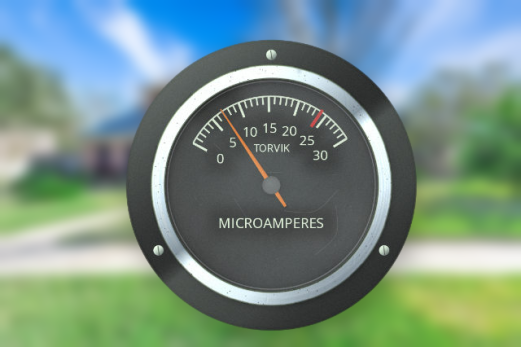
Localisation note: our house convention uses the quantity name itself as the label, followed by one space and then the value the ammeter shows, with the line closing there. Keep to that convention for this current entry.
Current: 7 µA
